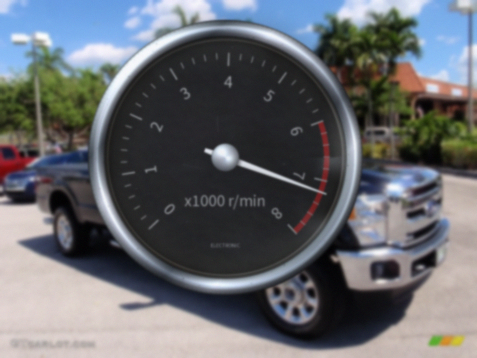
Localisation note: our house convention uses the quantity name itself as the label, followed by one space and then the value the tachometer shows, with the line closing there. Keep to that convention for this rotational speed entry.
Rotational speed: 7200 rpm
